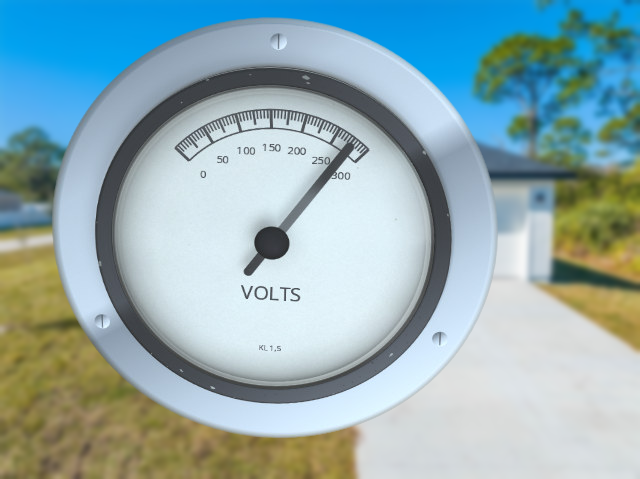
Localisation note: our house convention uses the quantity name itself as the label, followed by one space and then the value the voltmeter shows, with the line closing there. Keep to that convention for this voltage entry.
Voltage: 275 V
